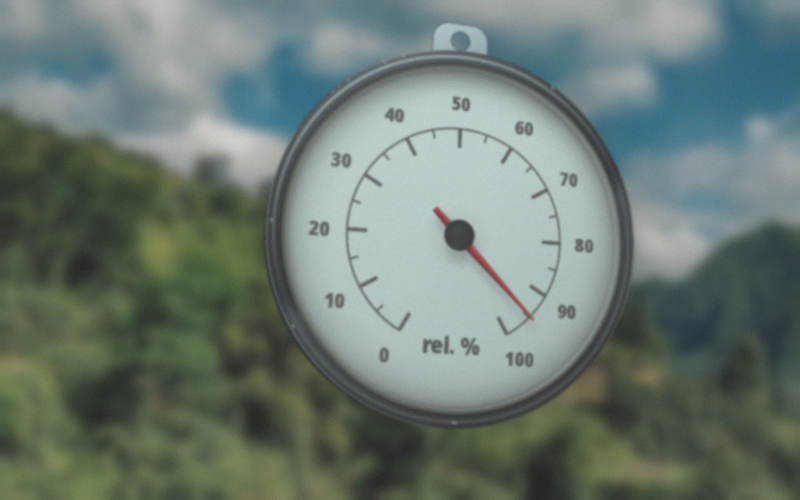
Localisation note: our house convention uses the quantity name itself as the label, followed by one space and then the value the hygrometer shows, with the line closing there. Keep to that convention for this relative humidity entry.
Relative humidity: 95 %
